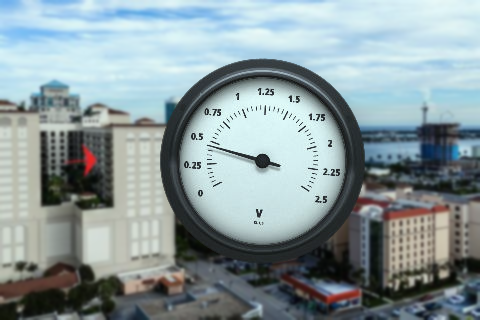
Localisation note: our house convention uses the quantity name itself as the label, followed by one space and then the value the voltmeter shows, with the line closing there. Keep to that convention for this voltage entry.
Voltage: 0.45 V
